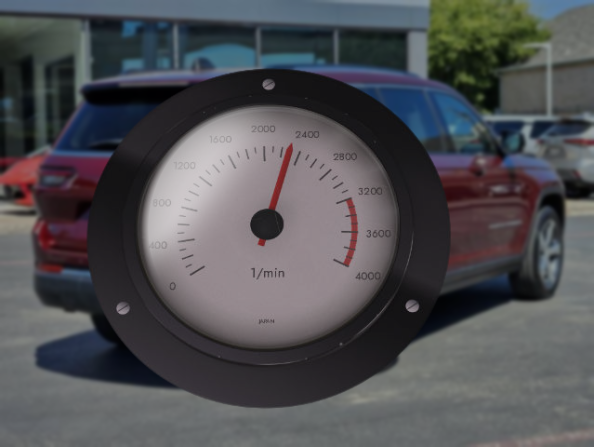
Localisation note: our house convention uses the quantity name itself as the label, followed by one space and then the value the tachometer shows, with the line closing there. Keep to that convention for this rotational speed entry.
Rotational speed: 2300 rpm
